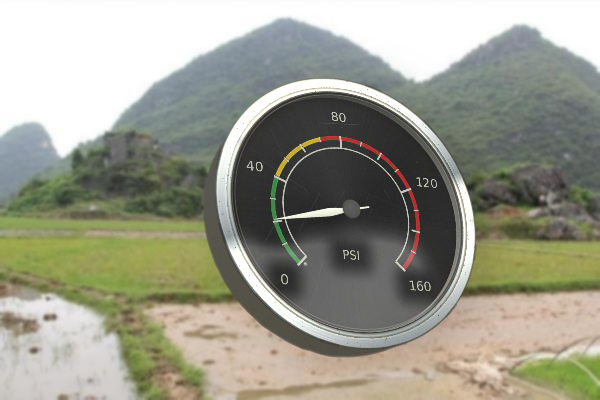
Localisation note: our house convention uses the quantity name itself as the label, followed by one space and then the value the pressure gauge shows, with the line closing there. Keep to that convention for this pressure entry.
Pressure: 20 psi
